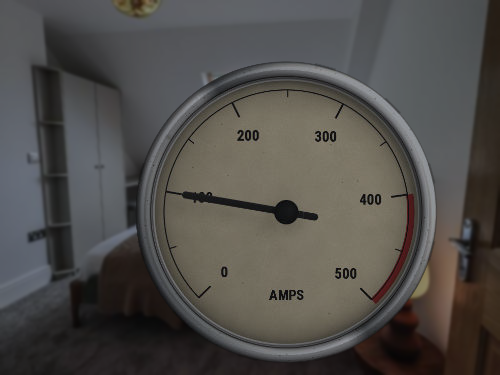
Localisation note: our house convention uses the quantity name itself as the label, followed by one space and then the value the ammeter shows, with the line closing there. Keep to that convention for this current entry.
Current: 100 A
